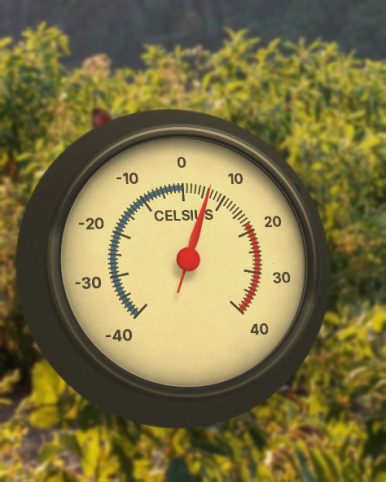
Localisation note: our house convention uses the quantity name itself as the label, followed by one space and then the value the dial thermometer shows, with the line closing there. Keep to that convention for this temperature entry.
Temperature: 6 °C
